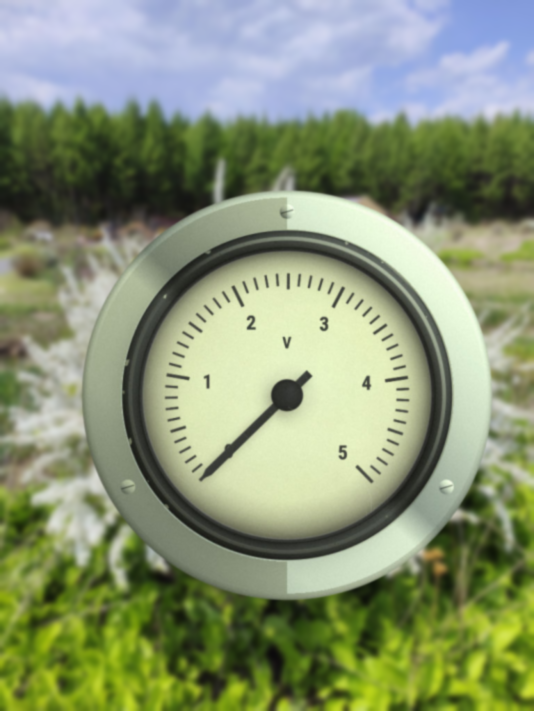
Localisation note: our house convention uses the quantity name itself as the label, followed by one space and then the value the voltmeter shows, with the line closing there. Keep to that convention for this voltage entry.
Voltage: 0 V
